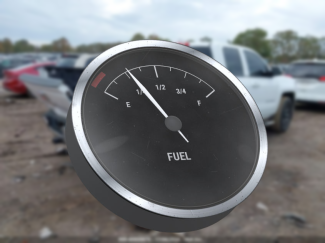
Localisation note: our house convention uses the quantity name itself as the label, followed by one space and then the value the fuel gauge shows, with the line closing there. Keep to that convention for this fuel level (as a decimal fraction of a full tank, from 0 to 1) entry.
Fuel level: 0.25
